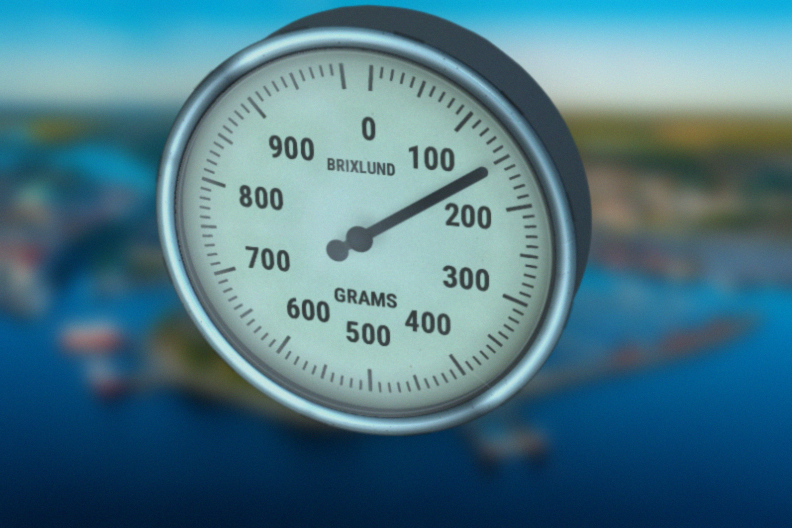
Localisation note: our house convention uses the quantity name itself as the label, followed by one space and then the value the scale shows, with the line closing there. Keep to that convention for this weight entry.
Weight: 150 g
